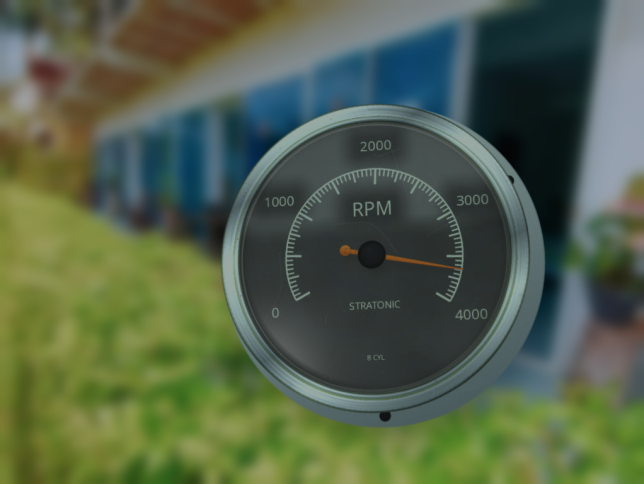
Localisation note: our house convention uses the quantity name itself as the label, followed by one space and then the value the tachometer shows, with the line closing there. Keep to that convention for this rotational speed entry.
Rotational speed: 3650 rpm
